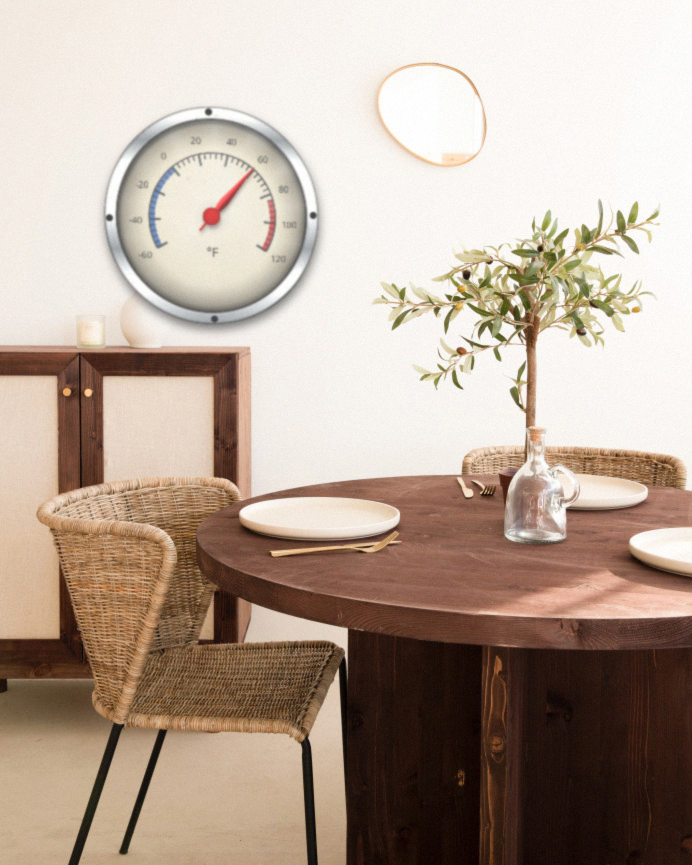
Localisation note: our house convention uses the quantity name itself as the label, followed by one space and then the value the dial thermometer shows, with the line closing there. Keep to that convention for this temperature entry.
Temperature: 60 °F
